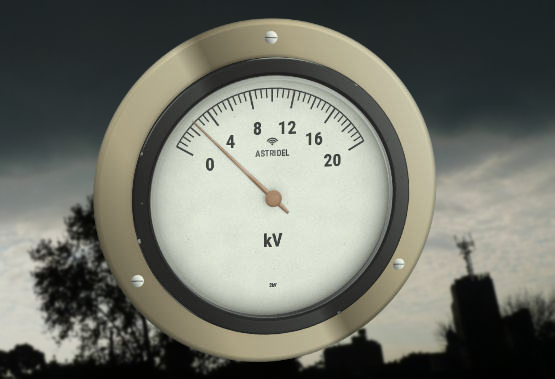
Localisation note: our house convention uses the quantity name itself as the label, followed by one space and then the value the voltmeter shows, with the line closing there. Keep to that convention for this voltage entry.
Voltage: 2.5 kV
